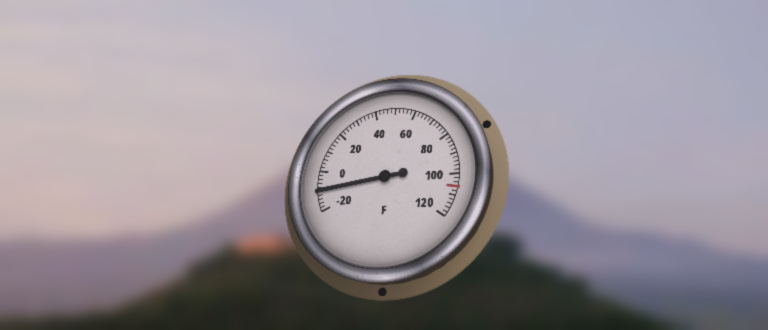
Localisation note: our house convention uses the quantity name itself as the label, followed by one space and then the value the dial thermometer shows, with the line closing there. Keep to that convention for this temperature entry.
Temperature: -10 °F
